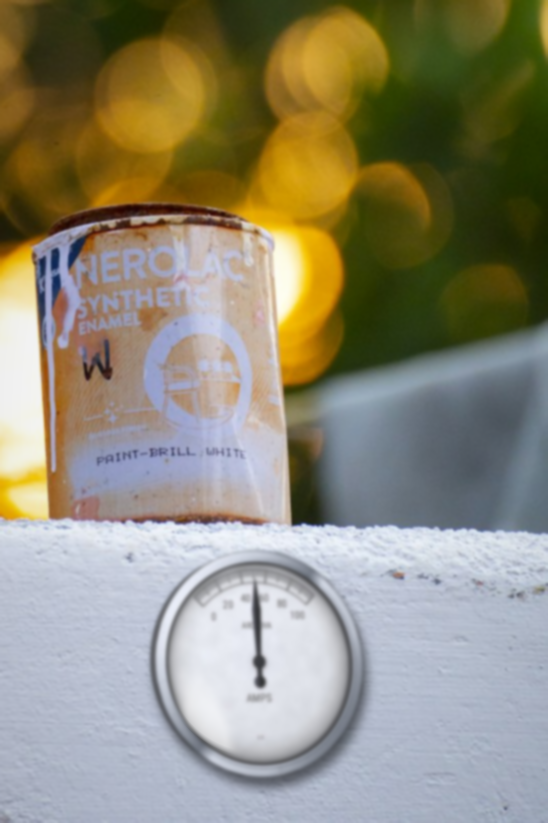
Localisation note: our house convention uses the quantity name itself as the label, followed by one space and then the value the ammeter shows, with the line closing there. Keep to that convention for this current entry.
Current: 50 A
